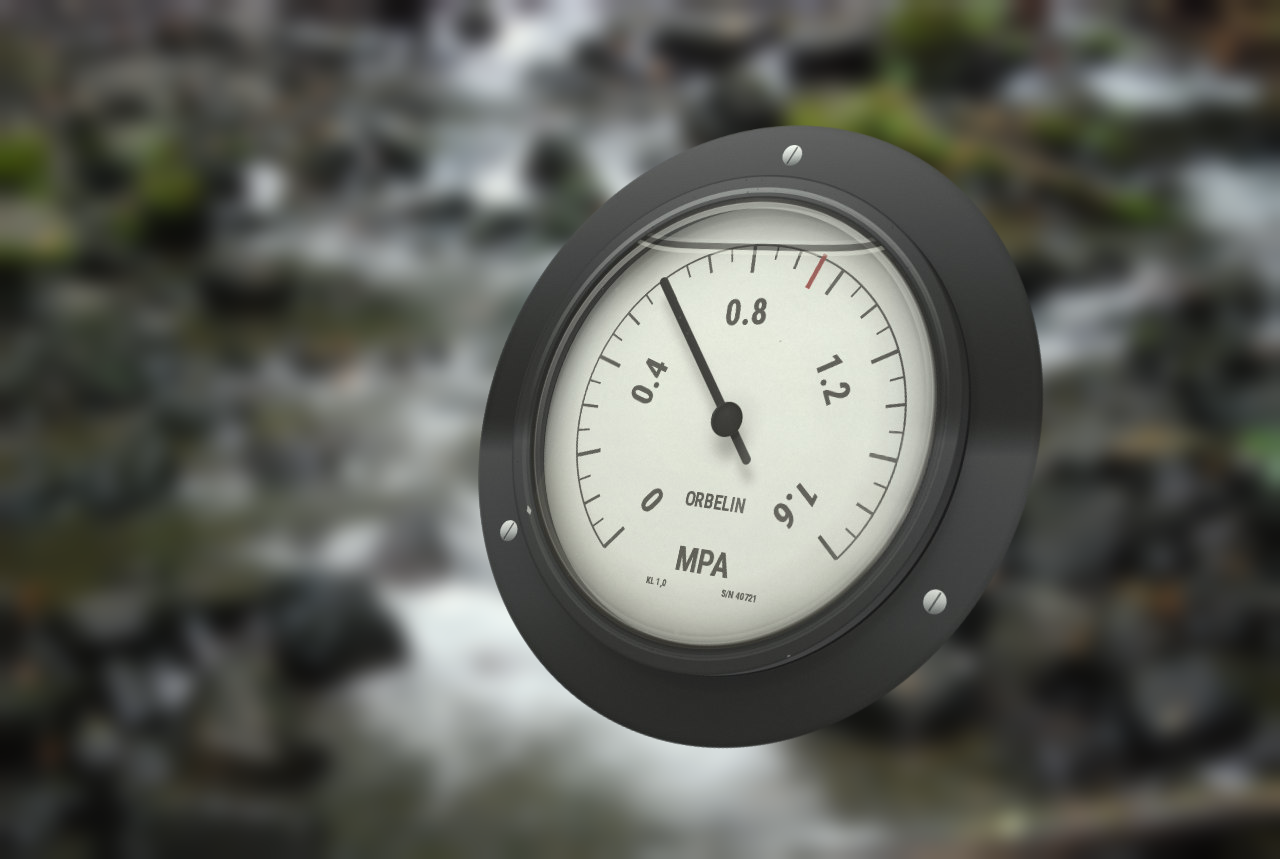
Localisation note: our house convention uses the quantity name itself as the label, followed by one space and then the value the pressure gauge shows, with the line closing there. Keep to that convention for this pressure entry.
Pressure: 0.6 MPa
